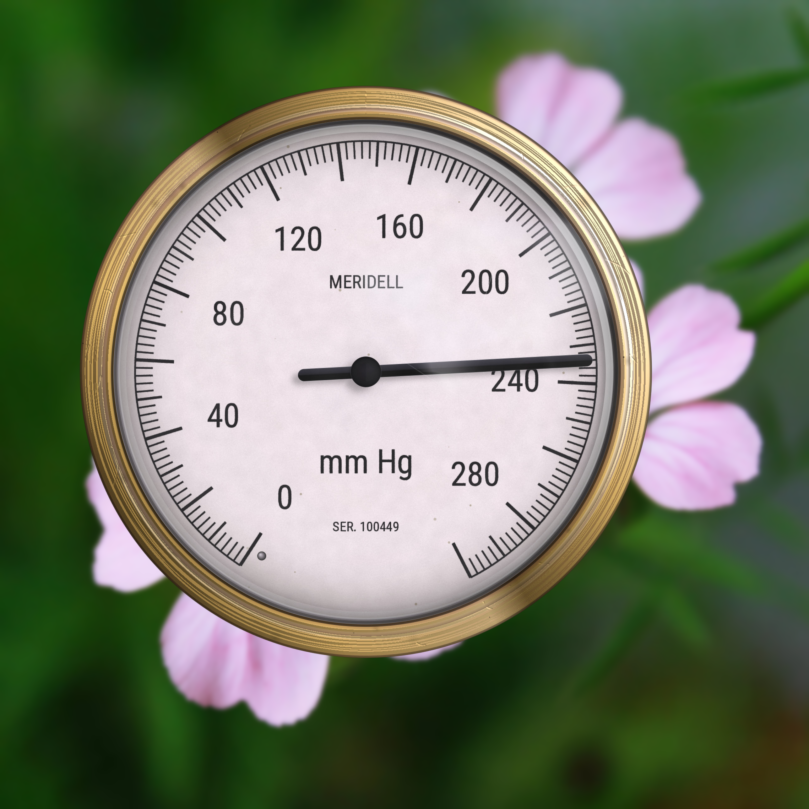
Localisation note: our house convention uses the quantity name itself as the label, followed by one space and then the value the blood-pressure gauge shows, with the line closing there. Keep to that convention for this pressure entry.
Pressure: 234 mmHg
